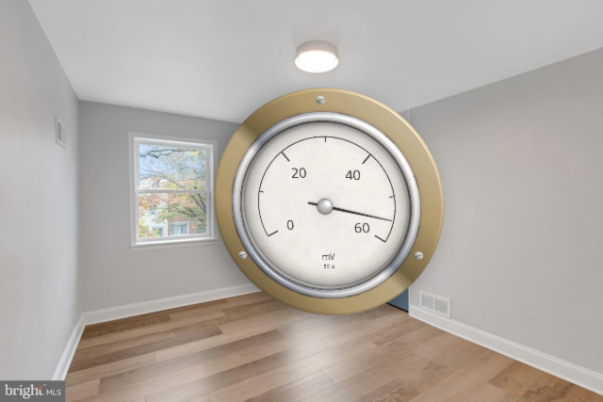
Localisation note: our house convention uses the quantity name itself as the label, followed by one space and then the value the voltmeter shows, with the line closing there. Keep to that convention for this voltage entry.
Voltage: 55 mV
